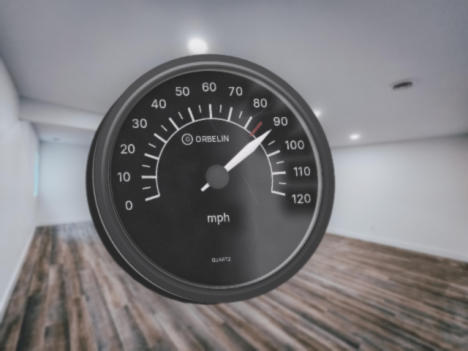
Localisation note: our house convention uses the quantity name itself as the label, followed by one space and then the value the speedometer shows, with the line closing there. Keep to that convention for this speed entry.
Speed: 90 mph
